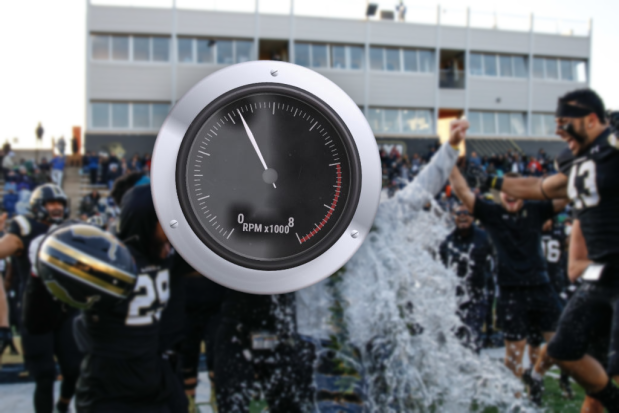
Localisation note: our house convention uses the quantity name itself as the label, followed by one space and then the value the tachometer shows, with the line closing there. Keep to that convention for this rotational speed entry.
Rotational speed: 3200 rpm
